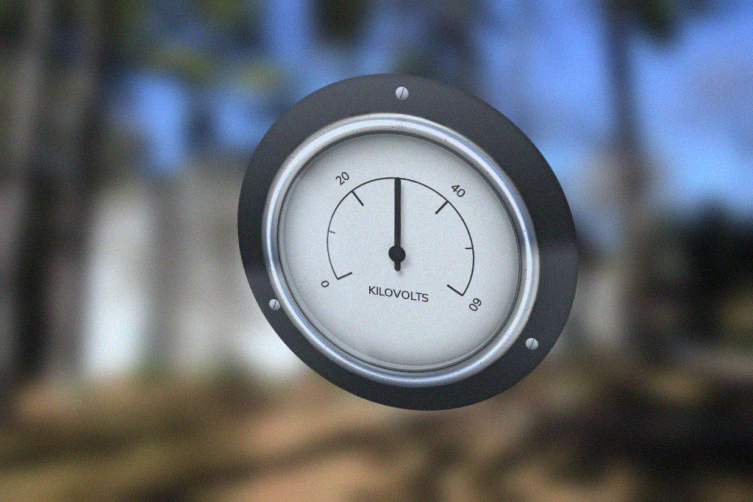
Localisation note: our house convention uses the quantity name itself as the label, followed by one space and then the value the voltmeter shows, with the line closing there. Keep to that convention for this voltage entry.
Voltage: 30 kV
